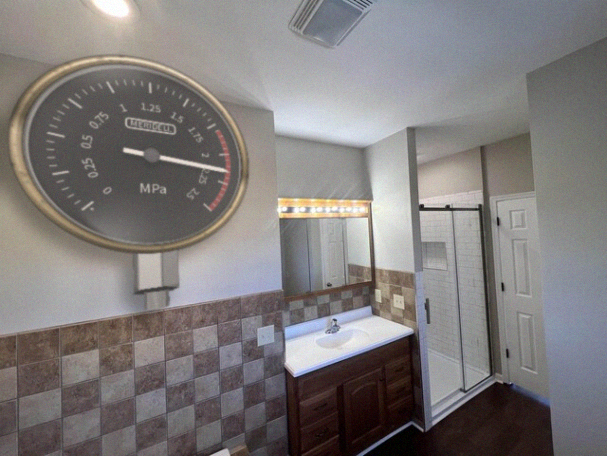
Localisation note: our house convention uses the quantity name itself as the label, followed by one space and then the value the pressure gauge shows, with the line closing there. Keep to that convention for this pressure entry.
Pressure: 2.15 MPa
